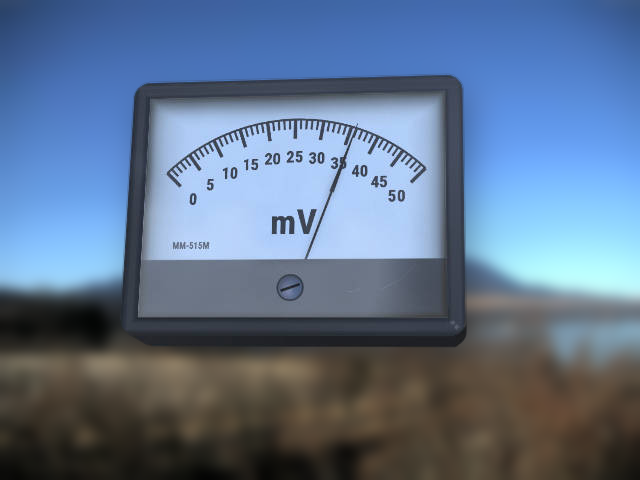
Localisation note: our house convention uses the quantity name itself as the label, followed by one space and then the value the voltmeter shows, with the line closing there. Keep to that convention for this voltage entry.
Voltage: 36 mV
